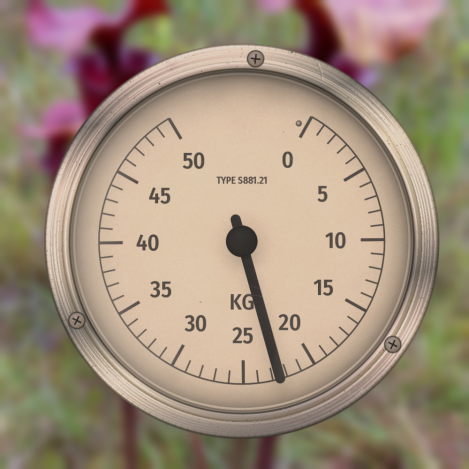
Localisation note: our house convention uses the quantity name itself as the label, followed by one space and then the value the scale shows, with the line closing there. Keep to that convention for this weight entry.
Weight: 22.5 kg
